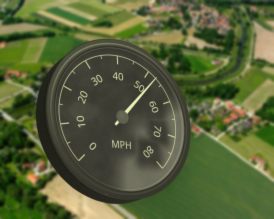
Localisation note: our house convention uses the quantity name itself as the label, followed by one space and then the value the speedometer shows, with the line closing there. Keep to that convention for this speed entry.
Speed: 52.5 mph
